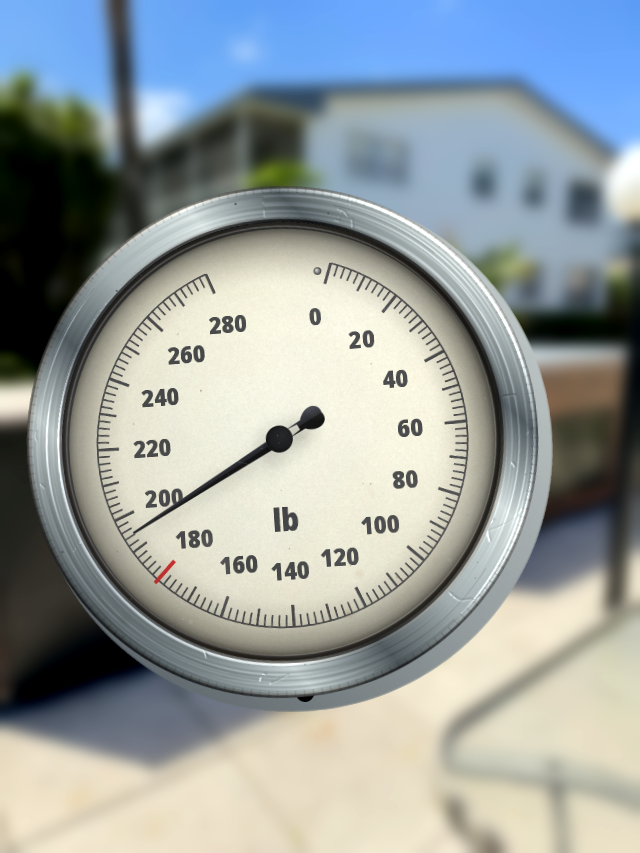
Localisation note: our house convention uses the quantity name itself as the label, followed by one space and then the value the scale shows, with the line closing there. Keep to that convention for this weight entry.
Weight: 194 lb
